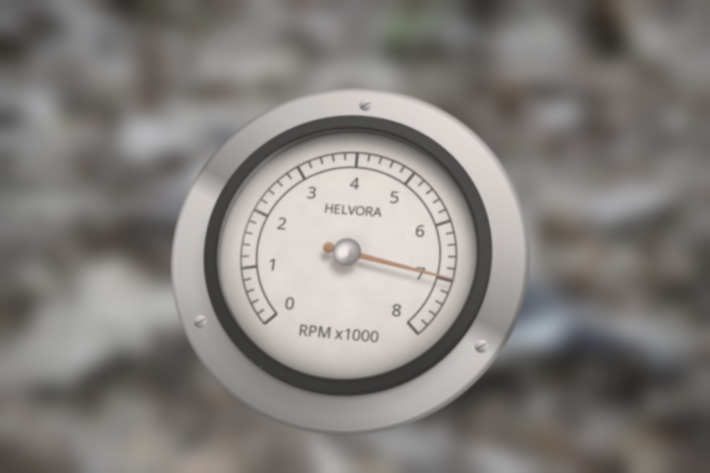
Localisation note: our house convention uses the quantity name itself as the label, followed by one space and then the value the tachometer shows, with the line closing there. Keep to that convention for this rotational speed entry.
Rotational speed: 7000 rpm
